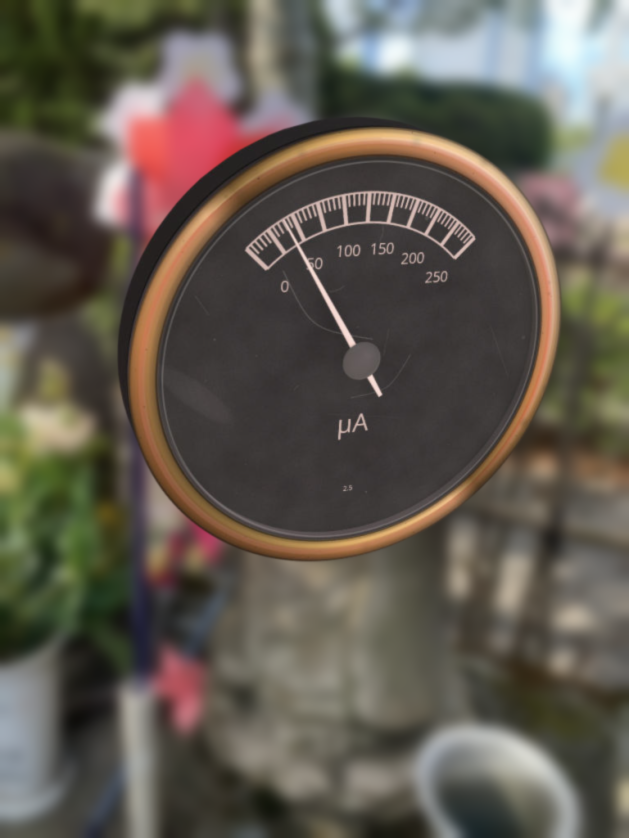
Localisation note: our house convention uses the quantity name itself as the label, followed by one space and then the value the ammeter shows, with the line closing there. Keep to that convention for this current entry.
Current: 40 µA
